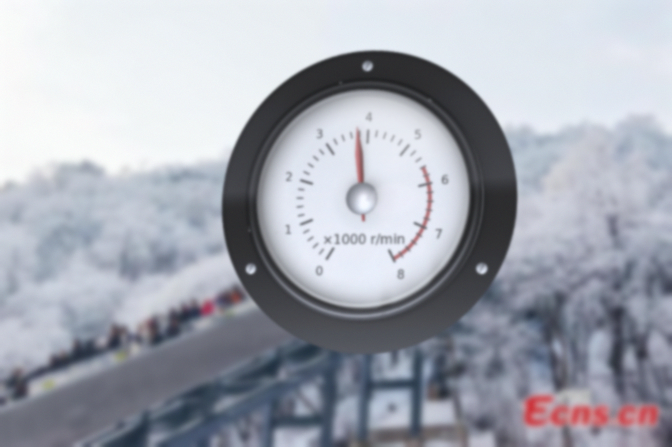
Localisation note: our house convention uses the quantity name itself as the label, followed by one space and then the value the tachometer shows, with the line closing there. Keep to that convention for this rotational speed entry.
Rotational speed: 3800 rpm
